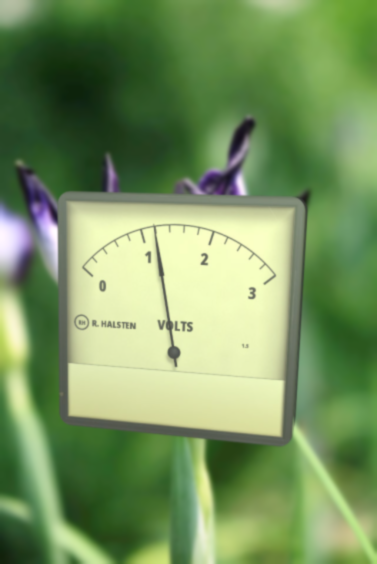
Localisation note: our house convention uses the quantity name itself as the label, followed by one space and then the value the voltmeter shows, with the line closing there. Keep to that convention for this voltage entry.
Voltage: 1.2 V
